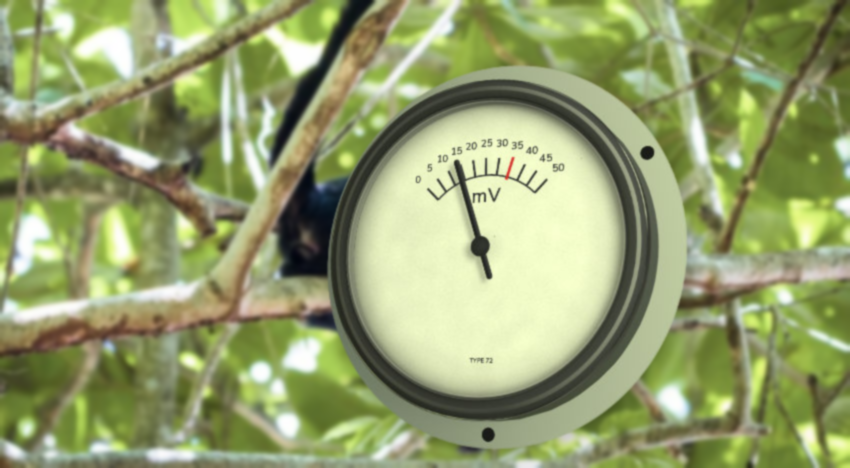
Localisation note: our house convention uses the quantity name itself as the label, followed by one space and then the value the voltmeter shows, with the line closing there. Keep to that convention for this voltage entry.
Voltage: 15 mV
